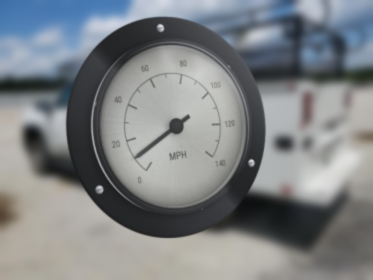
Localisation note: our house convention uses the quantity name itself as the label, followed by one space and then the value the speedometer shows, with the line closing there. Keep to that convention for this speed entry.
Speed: 10 mph
